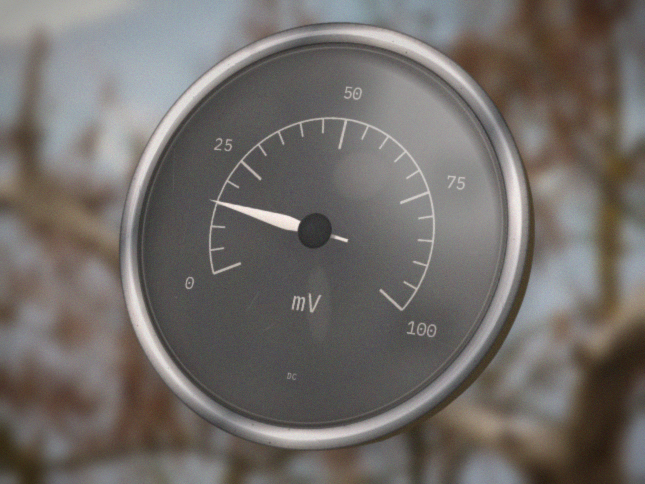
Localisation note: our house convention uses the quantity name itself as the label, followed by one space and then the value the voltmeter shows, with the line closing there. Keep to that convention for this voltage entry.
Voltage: 15 mV
